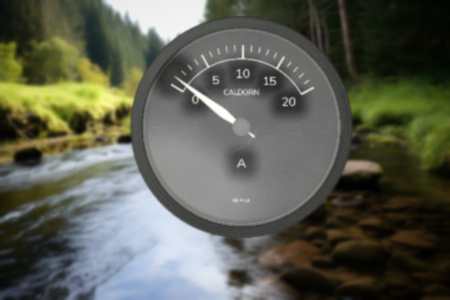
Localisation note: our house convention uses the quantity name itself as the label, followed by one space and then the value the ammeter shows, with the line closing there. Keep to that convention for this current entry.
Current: 1 A
